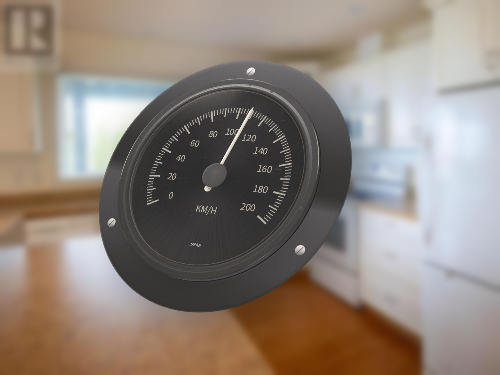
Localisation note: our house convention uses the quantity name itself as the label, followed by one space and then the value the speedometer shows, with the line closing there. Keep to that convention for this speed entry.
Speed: 110 km/h
